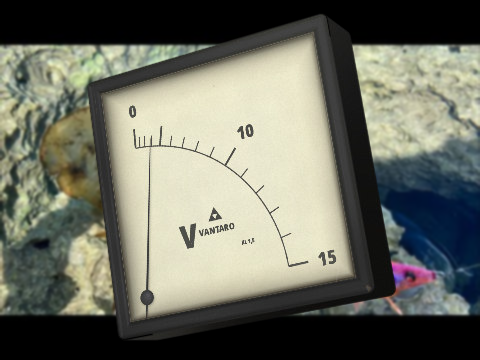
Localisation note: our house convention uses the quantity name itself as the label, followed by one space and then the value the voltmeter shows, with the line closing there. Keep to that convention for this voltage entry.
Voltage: 4 V
